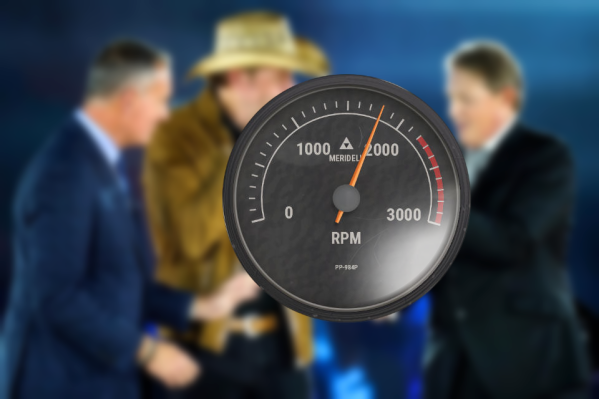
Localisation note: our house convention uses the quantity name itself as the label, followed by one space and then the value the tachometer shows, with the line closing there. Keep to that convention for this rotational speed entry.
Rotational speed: 1800 rpm
